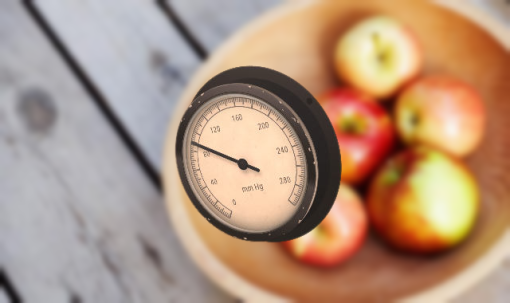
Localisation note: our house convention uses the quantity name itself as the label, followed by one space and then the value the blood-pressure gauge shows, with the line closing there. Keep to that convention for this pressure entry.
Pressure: 90 mmHg
